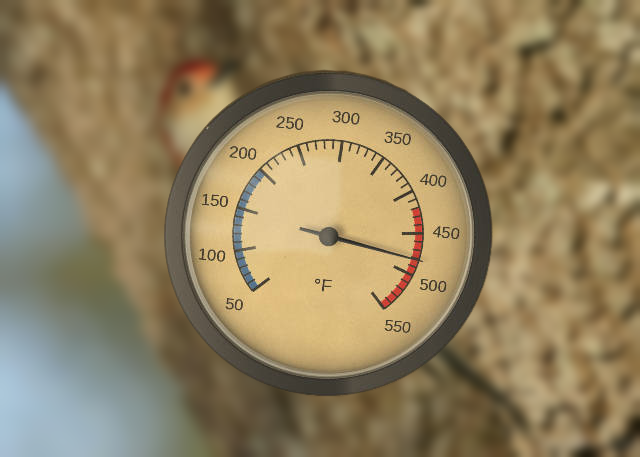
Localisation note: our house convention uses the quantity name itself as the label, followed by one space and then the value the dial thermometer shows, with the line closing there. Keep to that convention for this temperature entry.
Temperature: 480 °F
